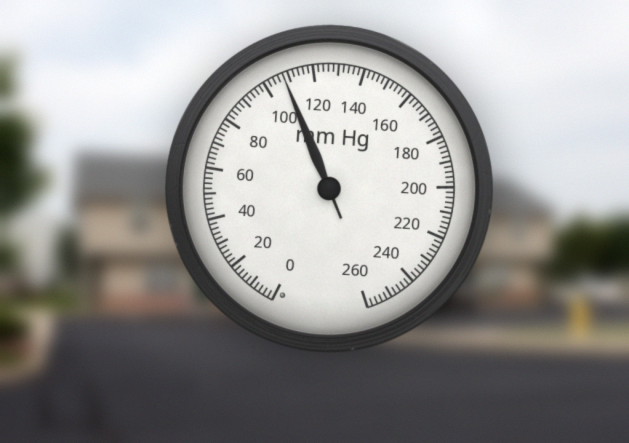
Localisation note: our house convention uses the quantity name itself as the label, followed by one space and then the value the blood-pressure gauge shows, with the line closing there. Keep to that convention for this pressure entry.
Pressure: 108 mmHg
